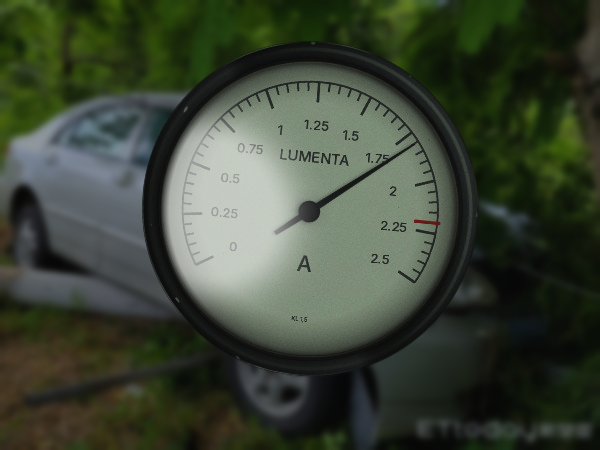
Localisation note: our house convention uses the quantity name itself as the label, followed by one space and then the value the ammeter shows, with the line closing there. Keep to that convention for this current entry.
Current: 1.8 A
